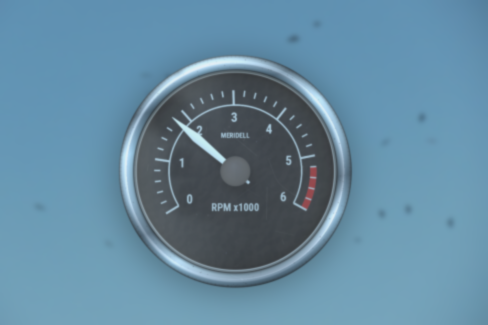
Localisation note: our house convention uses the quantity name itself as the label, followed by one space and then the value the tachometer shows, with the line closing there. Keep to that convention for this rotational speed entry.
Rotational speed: 1800 rpm
